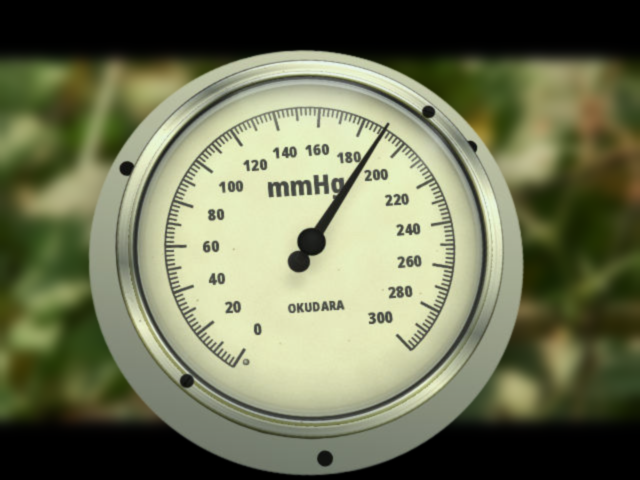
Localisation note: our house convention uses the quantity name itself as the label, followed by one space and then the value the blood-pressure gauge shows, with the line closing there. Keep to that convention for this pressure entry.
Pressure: 190 mmHg
